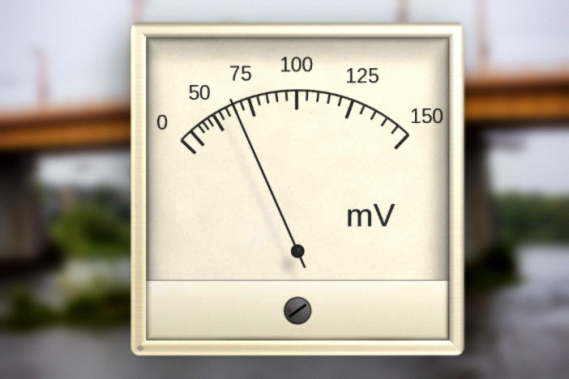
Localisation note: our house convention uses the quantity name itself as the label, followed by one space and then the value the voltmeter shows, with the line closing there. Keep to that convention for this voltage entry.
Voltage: 65 mV
